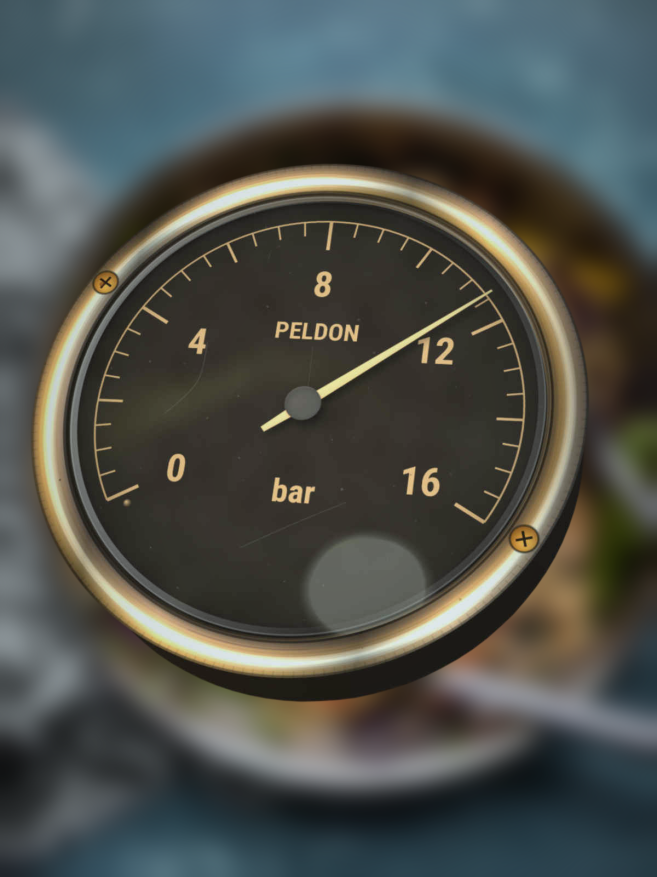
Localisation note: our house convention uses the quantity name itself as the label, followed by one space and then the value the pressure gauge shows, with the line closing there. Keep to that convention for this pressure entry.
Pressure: 11.5 bar
